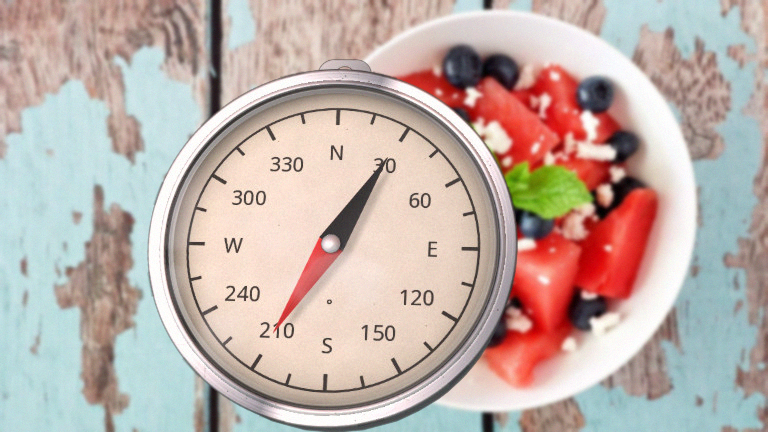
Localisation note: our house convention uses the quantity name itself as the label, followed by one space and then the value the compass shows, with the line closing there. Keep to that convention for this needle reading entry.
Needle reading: 210 °
